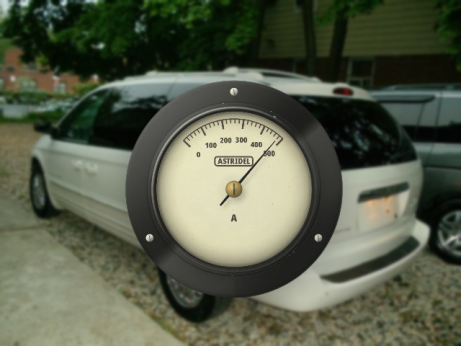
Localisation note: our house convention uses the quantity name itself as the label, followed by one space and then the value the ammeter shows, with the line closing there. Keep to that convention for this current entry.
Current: 480 A
